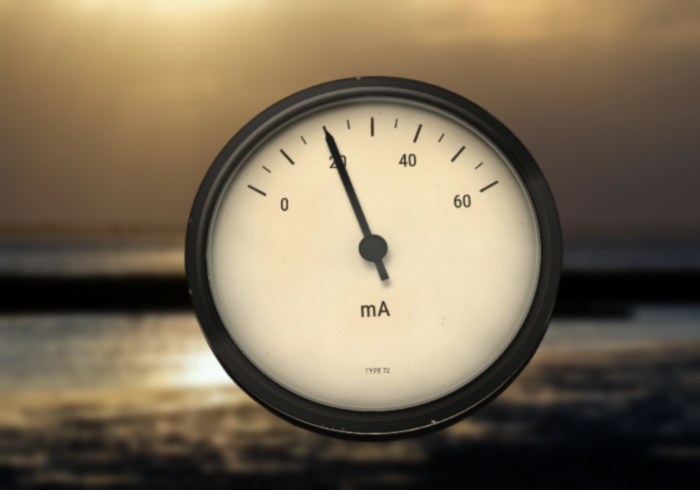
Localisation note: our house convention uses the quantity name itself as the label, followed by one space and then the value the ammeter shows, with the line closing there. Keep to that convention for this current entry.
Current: 20 mA
